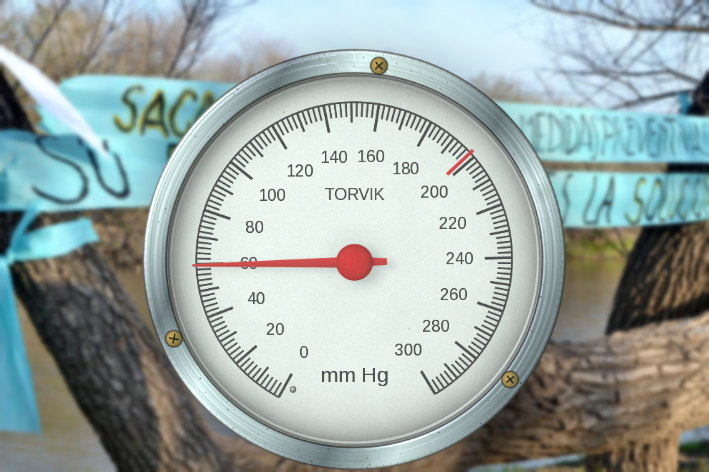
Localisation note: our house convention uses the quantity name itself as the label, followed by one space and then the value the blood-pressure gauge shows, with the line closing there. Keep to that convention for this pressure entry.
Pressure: 60 mmHg
